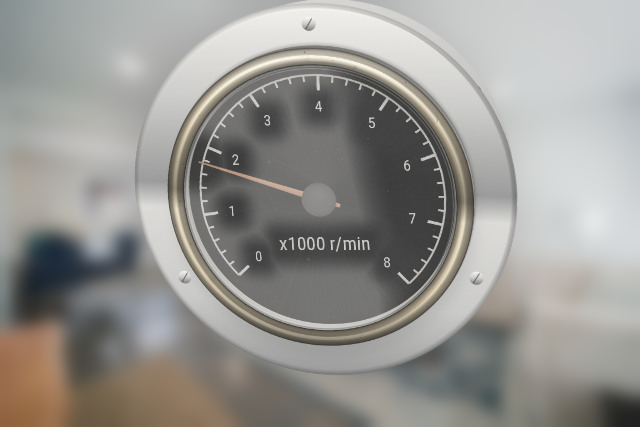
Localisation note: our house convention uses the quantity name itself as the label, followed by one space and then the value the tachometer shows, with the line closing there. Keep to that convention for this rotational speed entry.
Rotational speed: 1800 rpm
